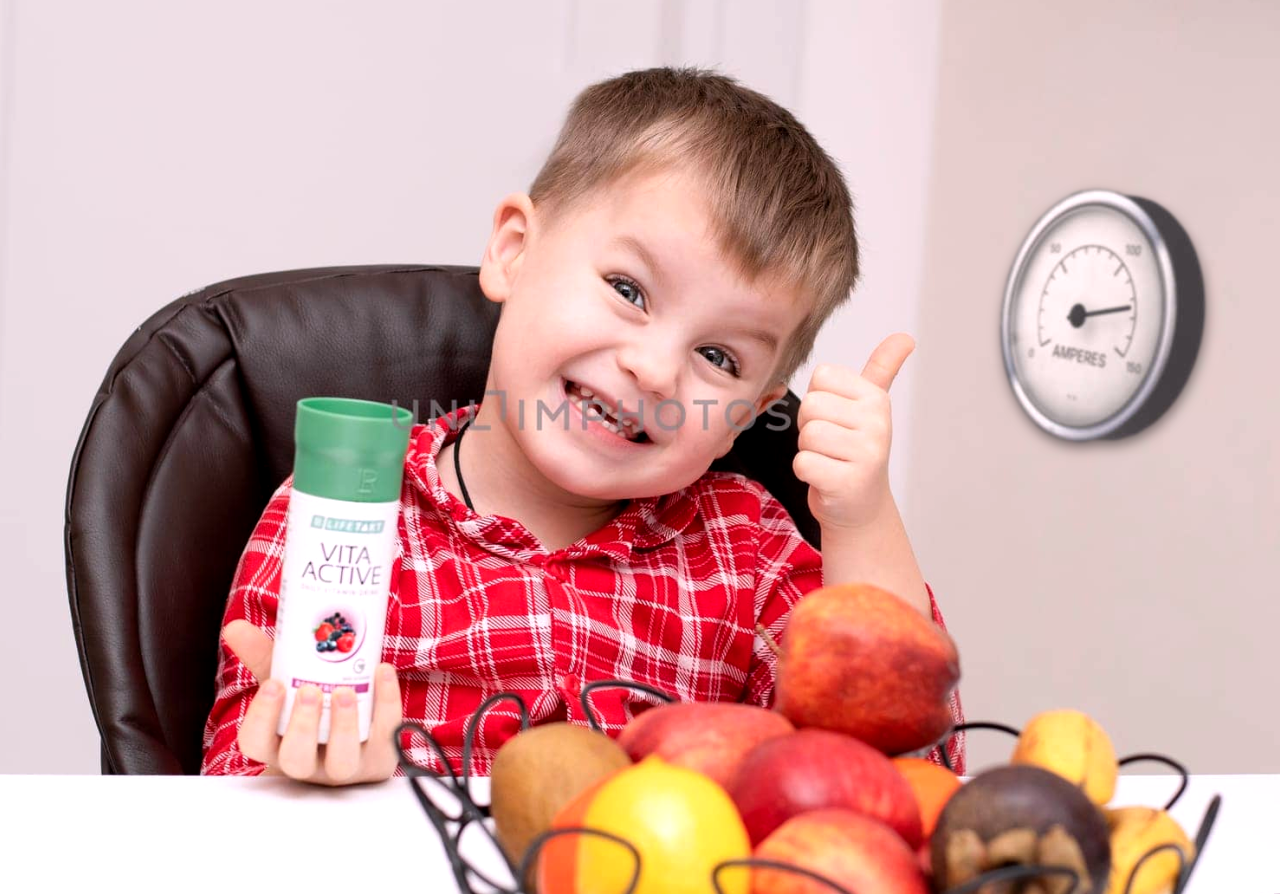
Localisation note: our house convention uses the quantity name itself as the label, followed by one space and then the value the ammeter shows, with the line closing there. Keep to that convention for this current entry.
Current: 125 A
